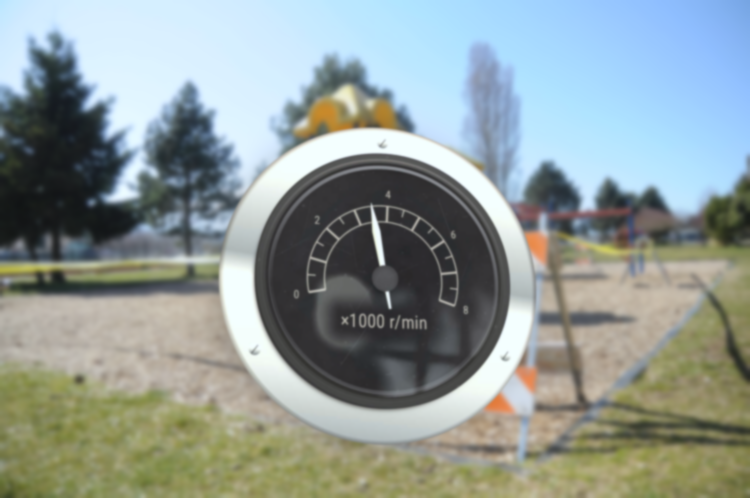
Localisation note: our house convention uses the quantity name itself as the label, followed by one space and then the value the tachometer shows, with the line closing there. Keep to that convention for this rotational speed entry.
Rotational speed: 3500 rpm
